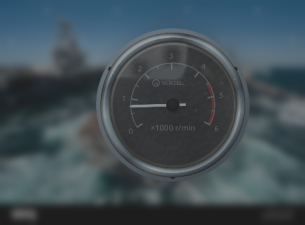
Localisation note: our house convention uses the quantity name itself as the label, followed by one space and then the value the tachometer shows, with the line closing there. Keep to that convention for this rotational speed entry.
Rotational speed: 750 rpm
